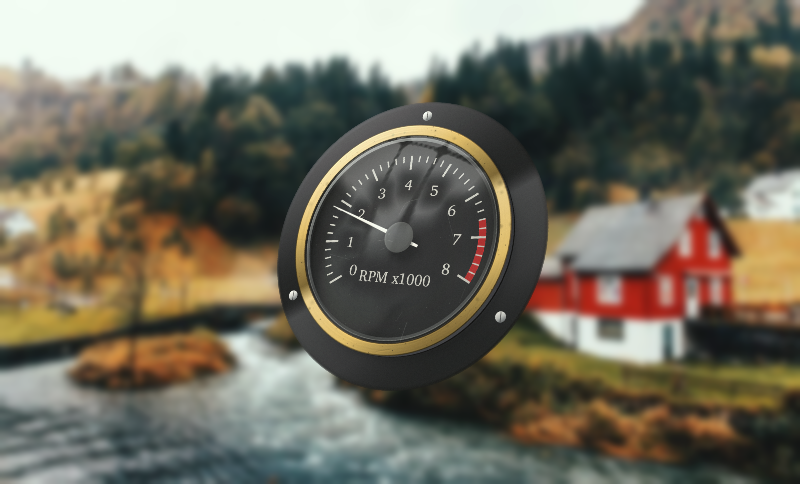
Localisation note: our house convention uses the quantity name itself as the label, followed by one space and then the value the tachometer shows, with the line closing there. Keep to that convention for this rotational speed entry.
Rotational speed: 1800 rpm
